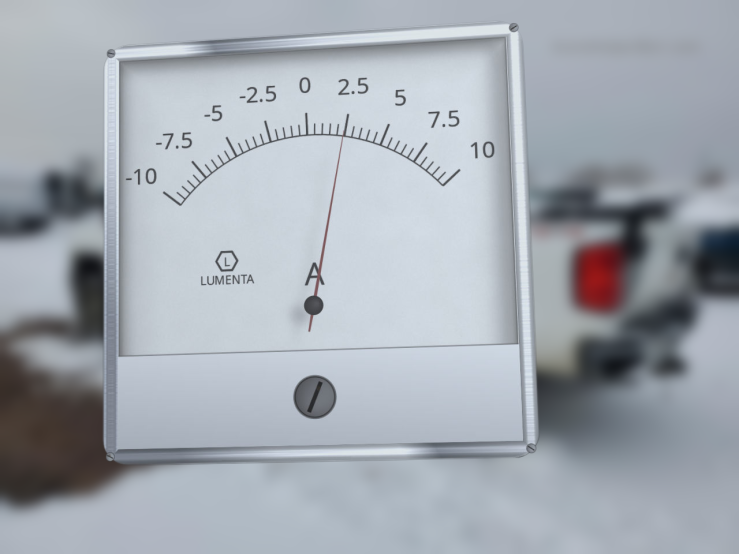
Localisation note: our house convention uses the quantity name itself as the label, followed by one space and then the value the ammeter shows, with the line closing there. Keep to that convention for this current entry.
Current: 2.5 A
